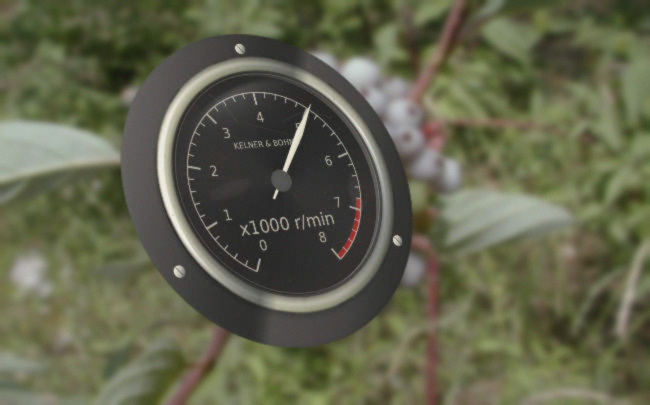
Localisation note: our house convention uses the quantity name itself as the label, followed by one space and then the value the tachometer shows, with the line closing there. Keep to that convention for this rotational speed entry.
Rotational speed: 5000 rpm
